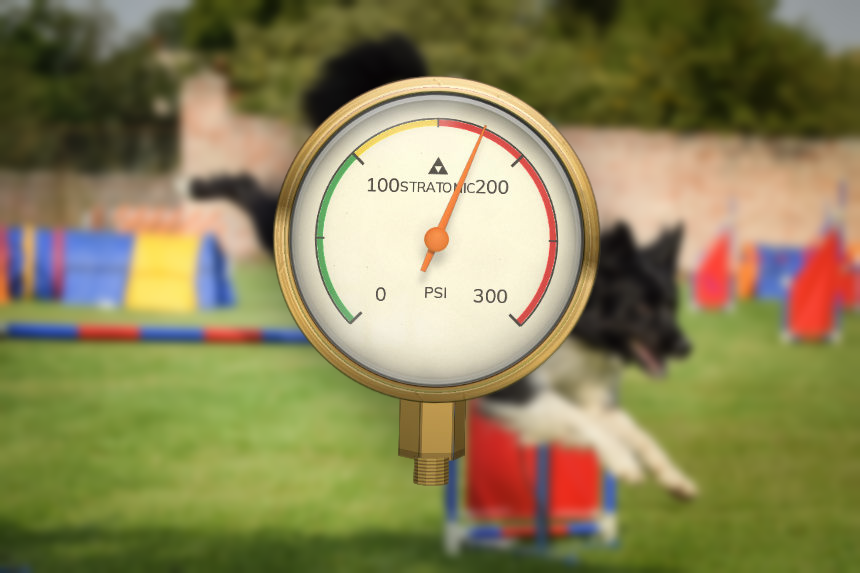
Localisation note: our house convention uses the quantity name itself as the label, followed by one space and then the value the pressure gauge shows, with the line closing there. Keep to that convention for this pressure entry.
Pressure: 175 psi
